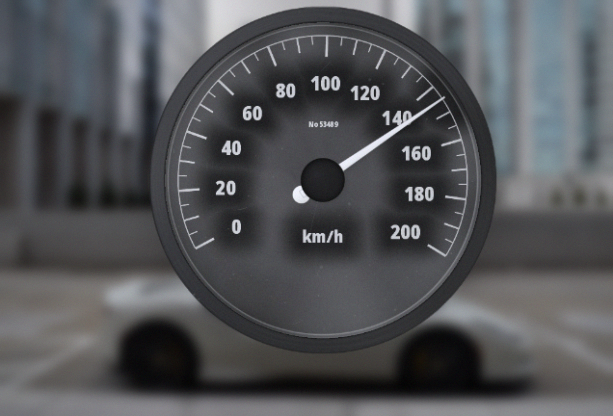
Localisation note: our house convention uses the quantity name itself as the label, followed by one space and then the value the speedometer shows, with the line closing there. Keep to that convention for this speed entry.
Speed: 145 km/h
